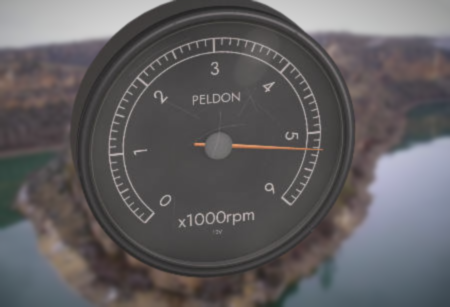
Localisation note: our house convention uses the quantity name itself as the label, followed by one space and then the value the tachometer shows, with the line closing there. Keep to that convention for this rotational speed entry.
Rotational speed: 5200 rpm
